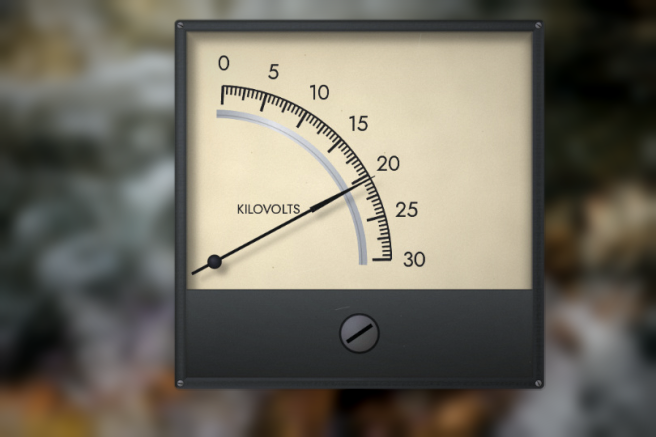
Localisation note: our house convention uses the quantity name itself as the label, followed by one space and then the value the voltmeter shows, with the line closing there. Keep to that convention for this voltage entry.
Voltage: 20.5 kV
